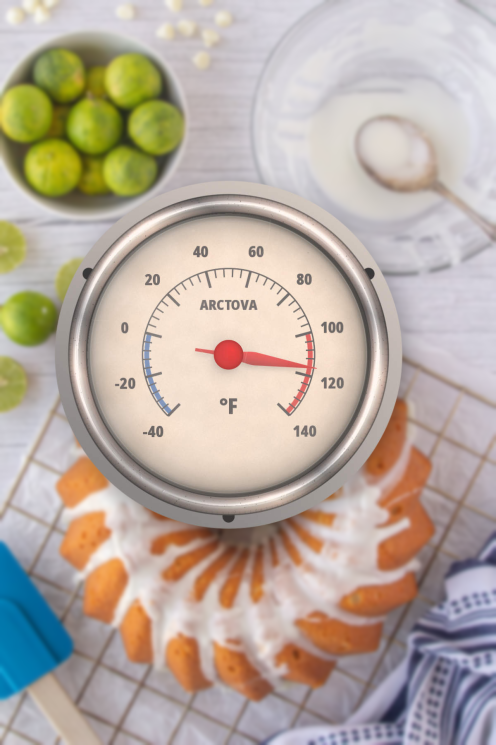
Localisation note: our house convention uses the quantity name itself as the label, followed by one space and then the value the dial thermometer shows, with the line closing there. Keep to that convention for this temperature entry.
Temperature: 116 °F
